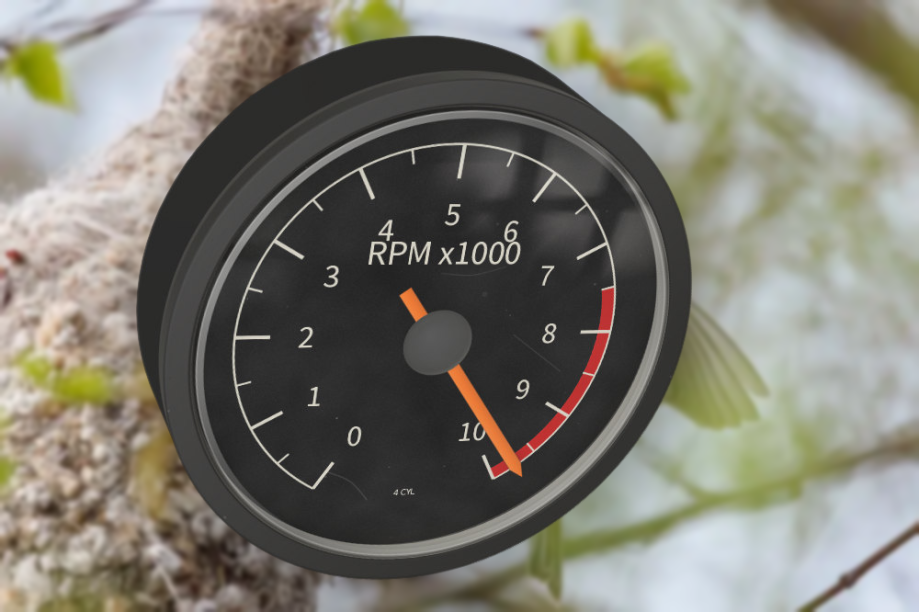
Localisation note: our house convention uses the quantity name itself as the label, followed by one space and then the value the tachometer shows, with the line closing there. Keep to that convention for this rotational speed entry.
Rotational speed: 9750 rpm
